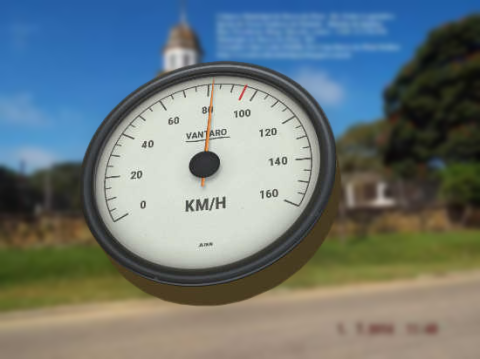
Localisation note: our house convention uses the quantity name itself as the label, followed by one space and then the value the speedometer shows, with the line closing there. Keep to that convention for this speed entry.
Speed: 82.5 km/h
